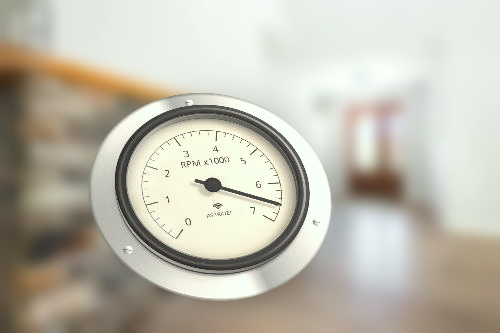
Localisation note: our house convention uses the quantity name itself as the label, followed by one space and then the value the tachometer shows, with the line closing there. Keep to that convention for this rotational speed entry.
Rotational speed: 6600 rpm
